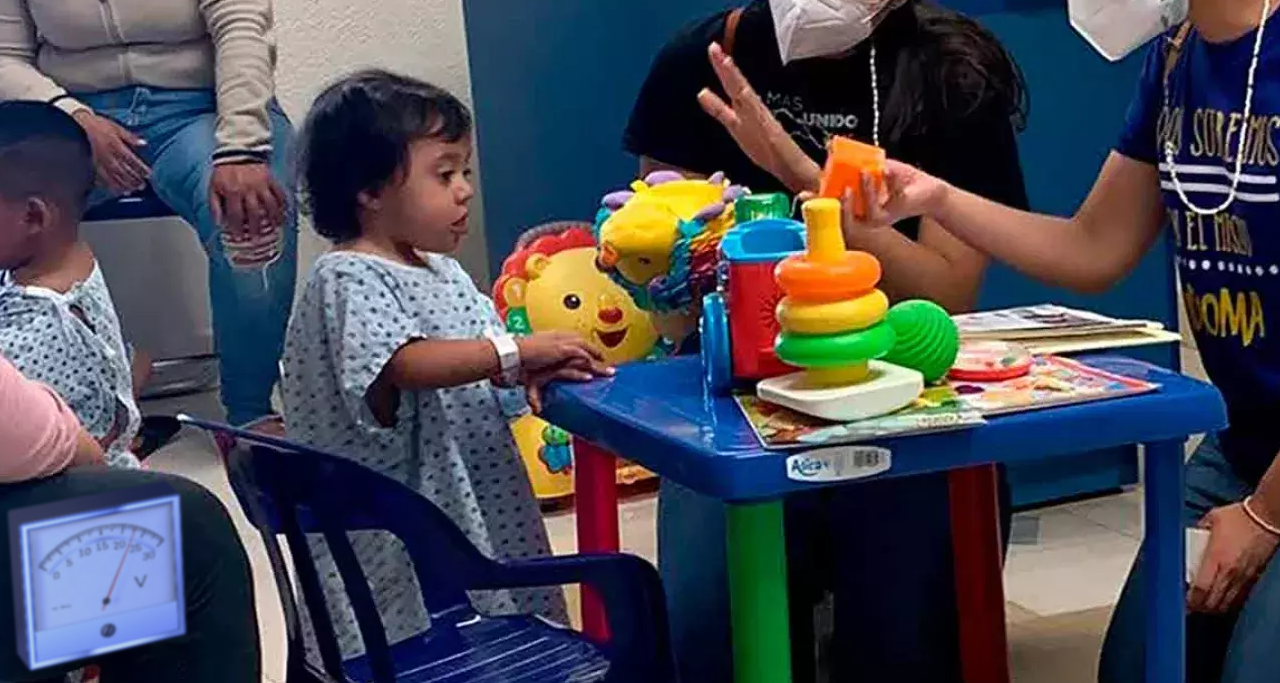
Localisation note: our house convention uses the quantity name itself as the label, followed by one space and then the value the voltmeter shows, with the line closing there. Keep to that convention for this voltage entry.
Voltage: 22.5 V
